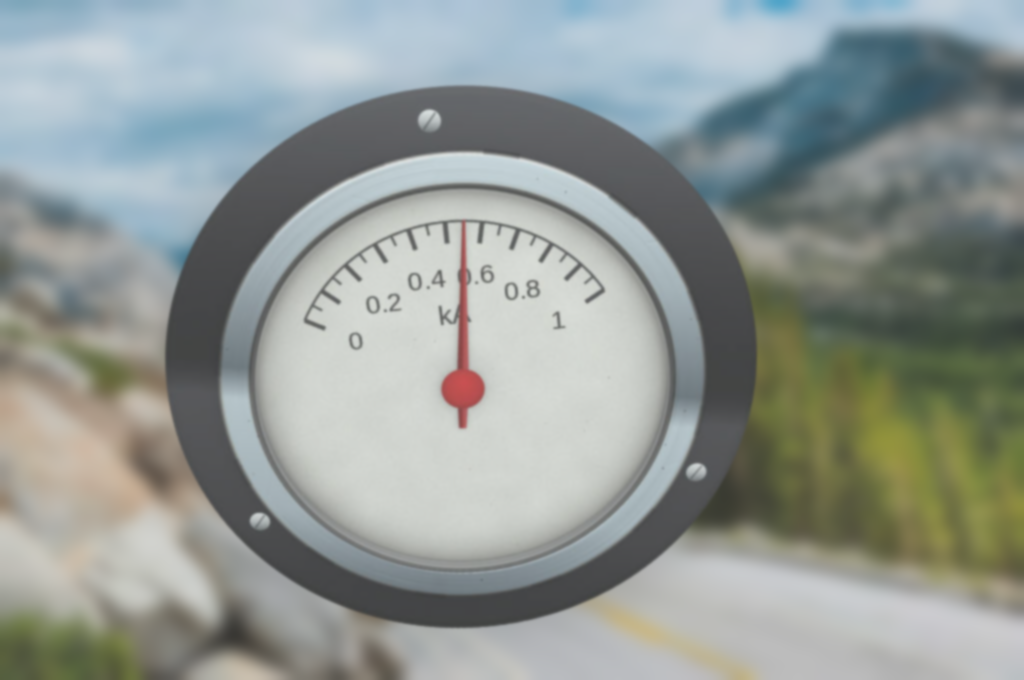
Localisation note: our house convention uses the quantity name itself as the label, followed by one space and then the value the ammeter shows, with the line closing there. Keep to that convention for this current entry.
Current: 0.55 kA
